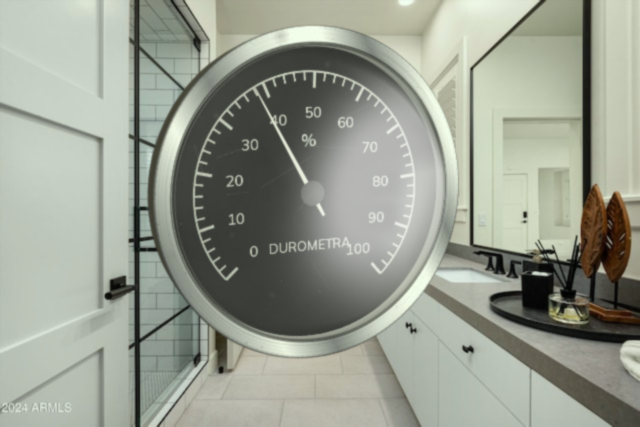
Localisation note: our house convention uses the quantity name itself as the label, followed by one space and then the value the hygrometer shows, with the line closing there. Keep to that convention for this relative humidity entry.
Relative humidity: 38 %
